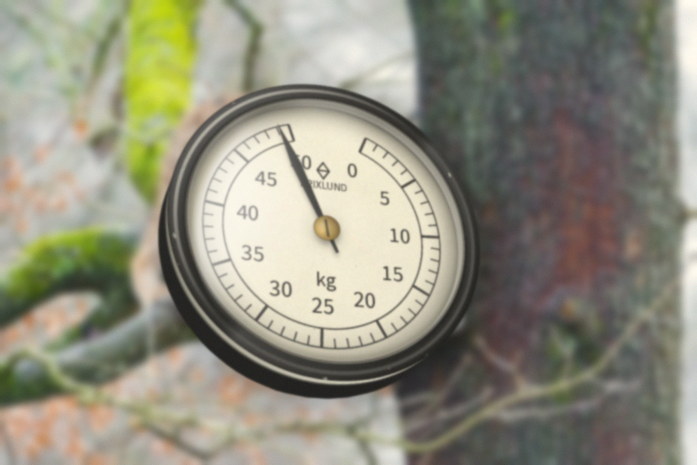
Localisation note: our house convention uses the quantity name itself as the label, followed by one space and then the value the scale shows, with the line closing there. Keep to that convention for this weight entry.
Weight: 49 kg
